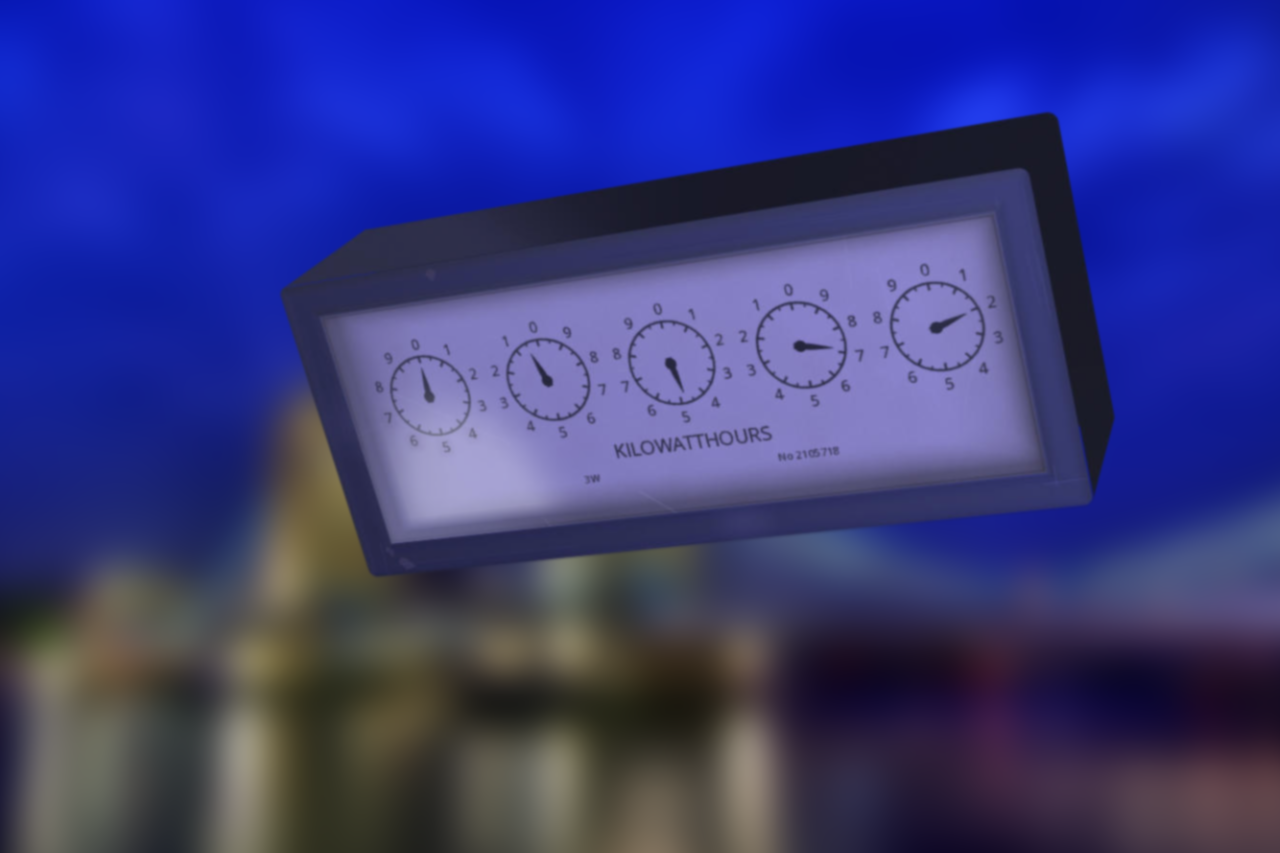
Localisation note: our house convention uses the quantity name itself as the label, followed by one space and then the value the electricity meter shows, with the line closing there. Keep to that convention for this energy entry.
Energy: 472 kWh
